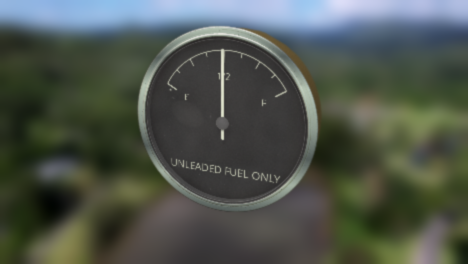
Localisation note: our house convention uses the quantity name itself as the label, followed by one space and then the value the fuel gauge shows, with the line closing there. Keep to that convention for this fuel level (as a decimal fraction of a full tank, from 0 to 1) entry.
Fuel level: 0.5
